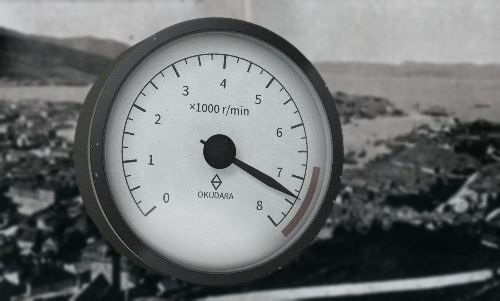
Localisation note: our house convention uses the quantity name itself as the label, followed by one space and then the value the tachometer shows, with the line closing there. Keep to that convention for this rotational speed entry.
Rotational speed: 7375 rpm
